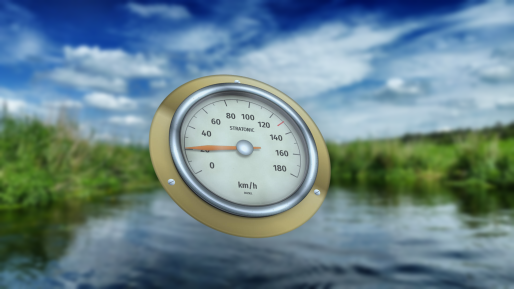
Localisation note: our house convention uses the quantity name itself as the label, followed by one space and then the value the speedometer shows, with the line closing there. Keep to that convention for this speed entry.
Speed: 20 km/h
